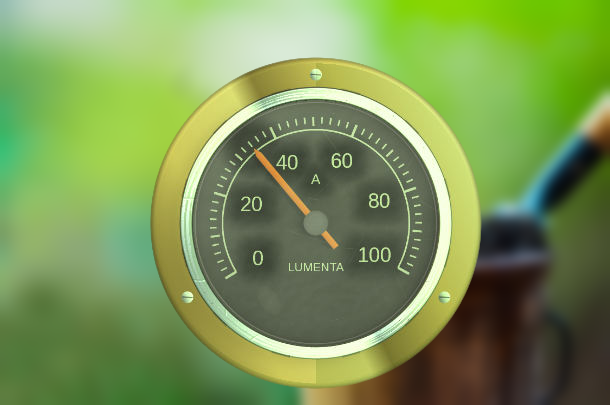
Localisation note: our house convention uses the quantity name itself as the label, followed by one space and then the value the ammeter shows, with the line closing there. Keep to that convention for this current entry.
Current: 34 A
